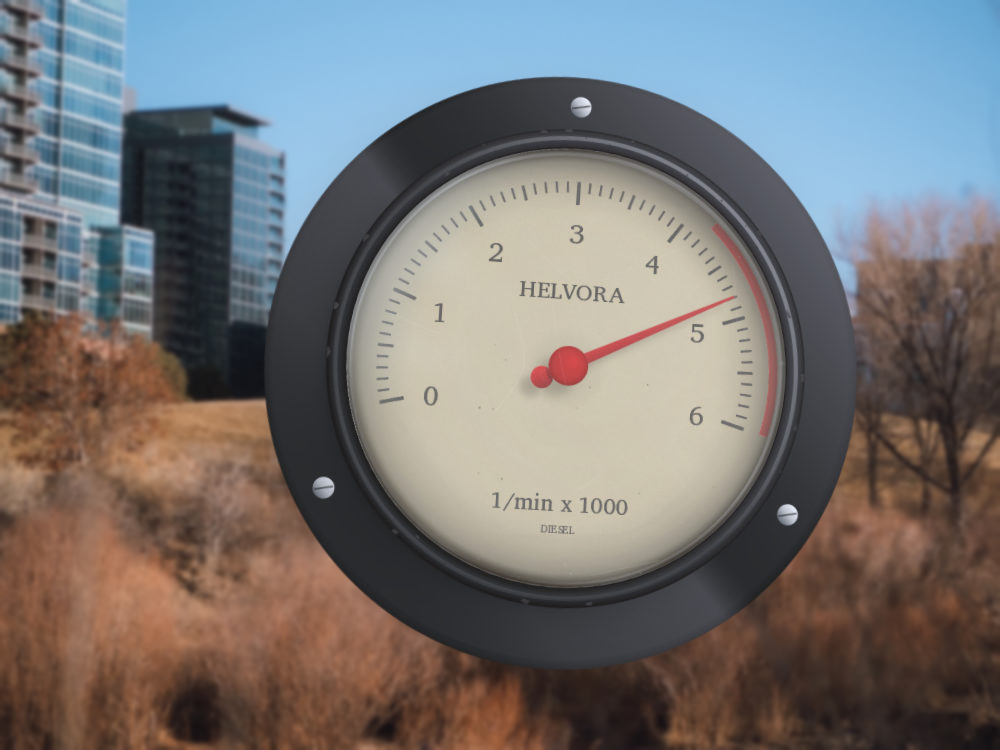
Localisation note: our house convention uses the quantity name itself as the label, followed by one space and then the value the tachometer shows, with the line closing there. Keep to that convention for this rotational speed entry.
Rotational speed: 4800 rpm
